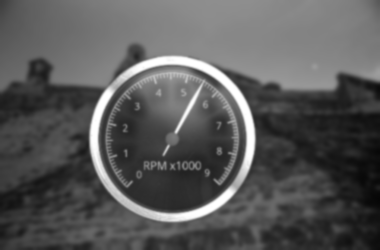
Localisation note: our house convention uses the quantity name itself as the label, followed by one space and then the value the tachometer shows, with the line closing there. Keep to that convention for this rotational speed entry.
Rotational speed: 5500 rpm
